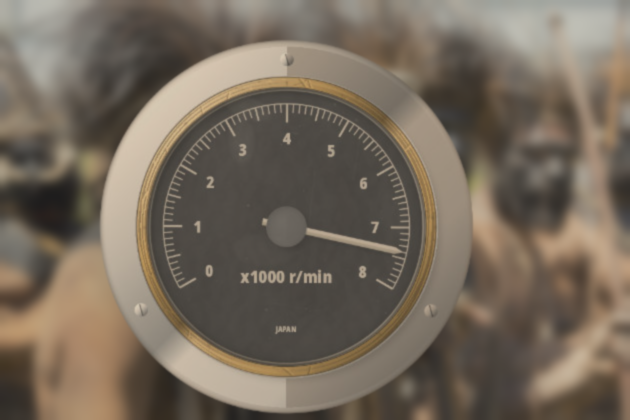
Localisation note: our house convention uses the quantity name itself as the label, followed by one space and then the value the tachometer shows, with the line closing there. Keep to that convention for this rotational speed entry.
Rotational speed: 7400 rpm
